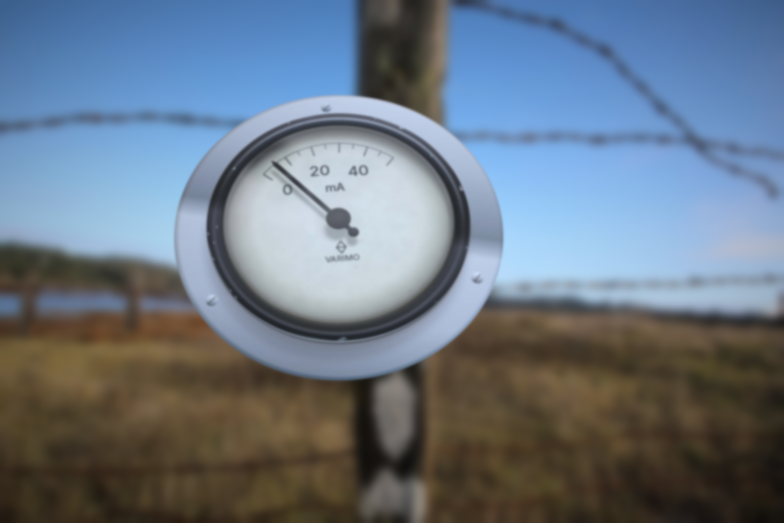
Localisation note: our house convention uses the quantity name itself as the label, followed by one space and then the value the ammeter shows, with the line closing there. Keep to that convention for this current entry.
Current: 5 mA
